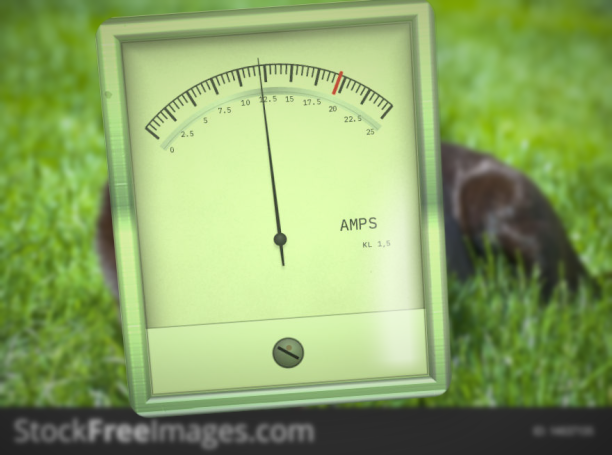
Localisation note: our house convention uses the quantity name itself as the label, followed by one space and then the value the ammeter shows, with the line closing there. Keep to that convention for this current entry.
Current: 12 A
